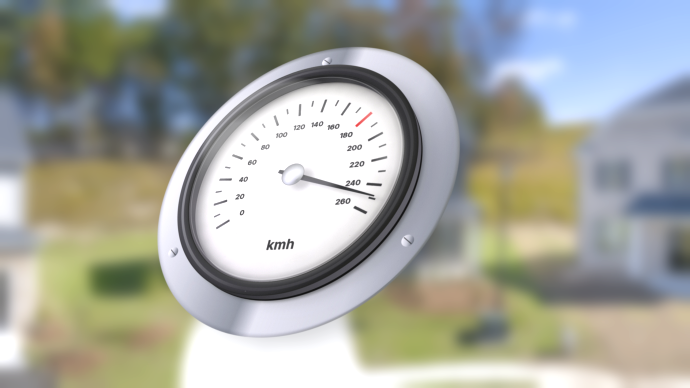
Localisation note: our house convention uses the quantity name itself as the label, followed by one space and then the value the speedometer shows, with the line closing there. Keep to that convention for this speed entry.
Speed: 250 km/h
